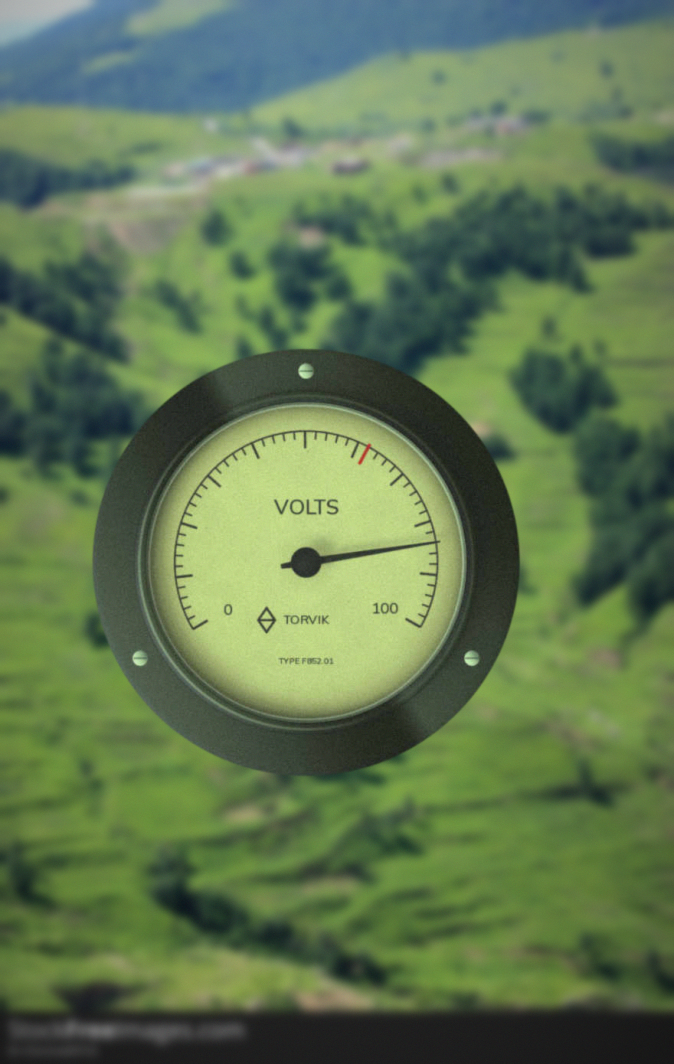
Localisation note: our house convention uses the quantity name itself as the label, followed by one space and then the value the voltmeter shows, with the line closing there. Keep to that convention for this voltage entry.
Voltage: 84 V
